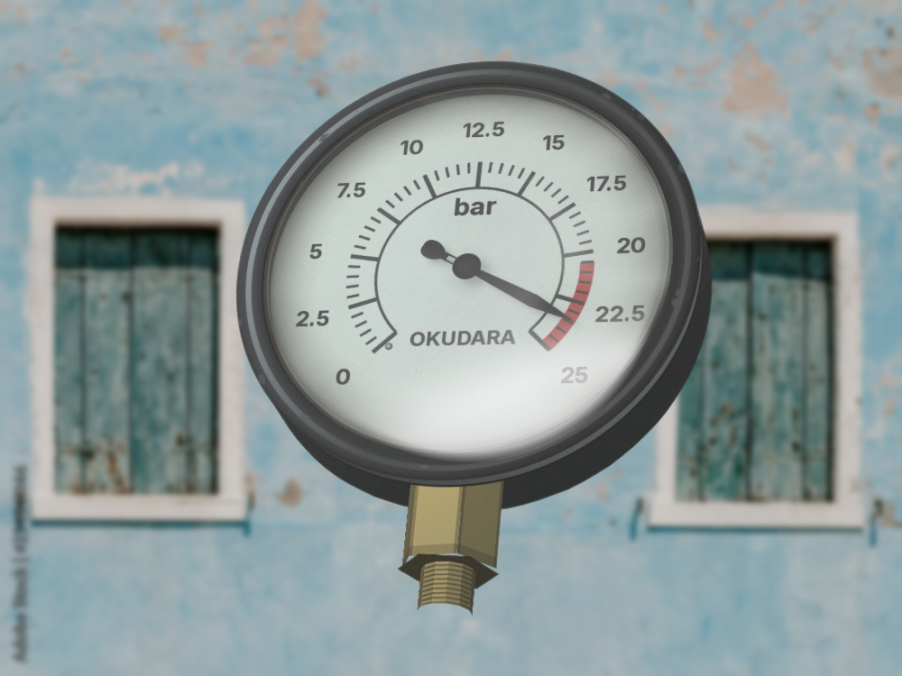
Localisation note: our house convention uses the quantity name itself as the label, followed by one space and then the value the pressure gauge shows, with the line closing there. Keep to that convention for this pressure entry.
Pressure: 23.5 bar
